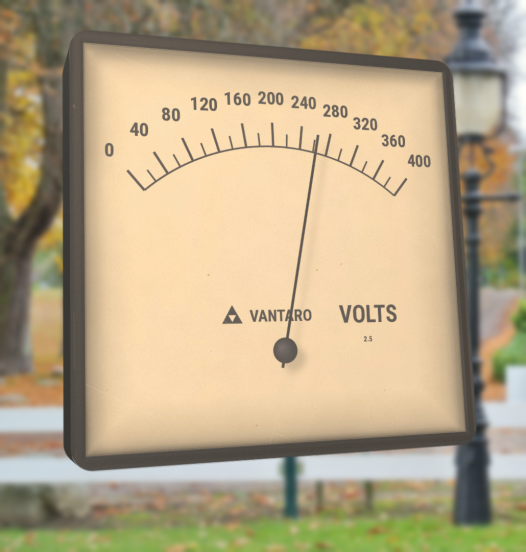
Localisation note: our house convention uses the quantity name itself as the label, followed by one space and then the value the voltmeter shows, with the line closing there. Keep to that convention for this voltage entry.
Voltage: 260 V
